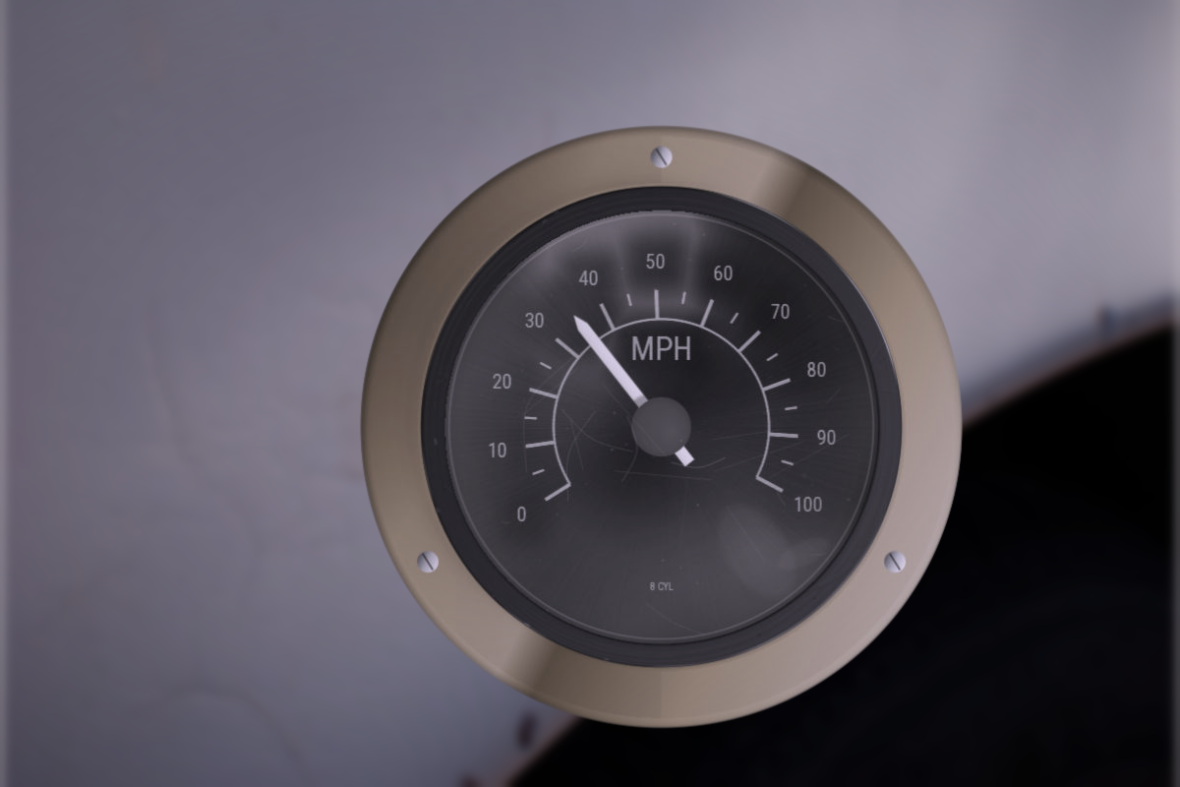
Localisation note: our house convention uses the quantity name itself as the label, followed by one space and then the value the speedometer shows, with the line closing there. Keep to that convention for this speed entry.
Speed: 35 mph
